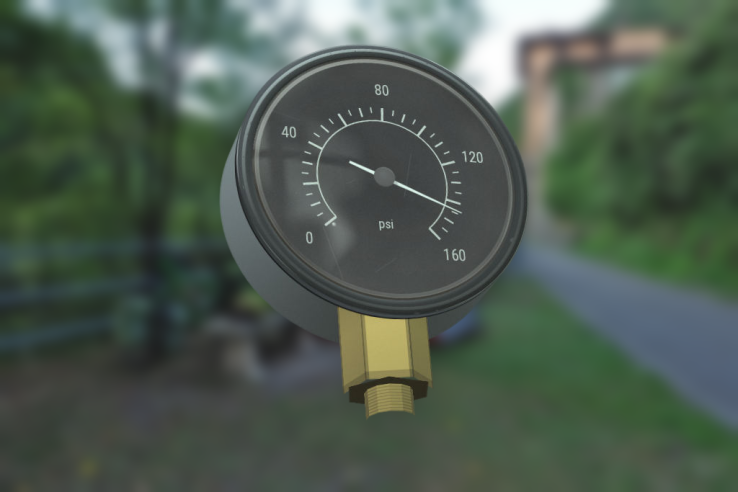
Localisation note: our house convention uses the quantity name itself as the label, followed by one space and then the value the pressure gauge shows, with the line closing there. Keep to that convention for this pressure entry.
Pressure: 145 psi
